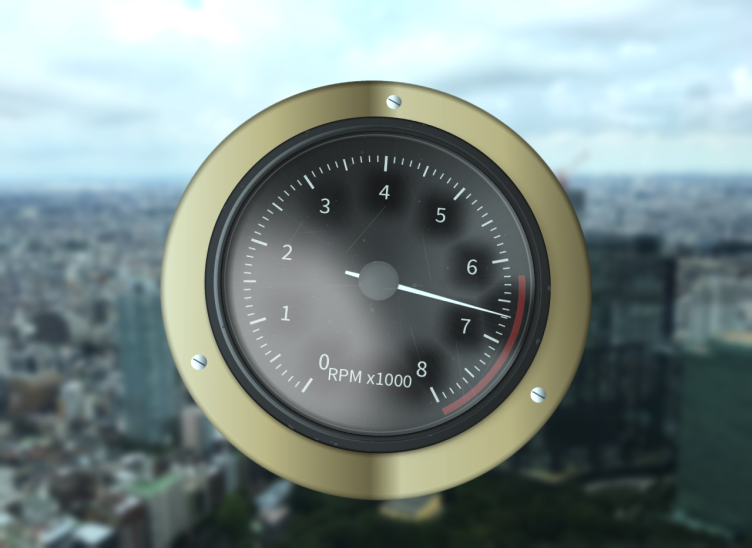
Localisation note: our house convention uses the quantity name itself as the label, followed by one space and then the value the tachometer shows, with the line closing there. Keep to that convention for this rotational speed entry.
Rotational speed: 6700 rpm
